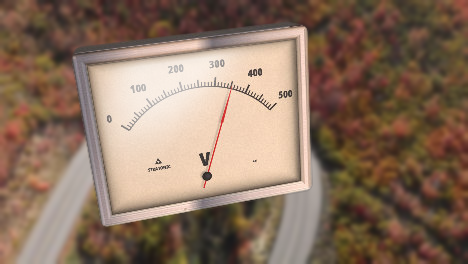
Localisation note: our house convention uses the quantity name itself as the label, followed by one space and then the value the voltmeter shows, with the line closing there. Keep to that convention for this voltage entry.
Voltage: 350 V
